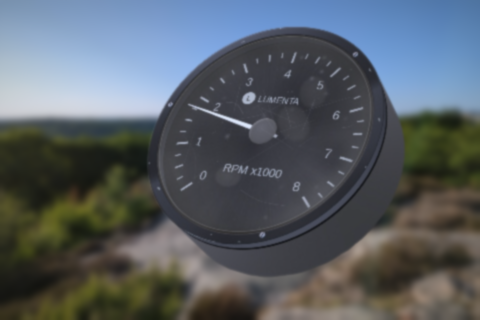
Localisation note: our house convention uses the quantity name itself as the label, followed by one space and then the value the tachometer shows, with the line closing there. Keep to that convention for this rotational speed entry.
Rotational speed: 1750 rpm
